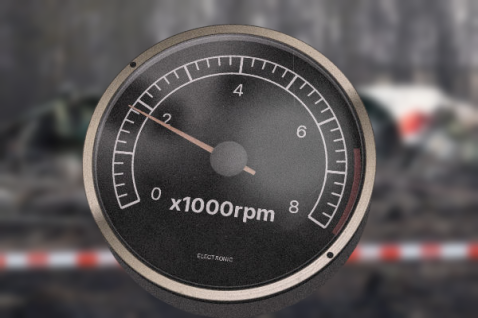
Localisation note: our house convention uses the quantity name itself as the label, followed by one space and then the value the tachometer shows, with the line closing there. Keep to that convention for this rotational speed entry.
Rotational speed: 1800 rpm
